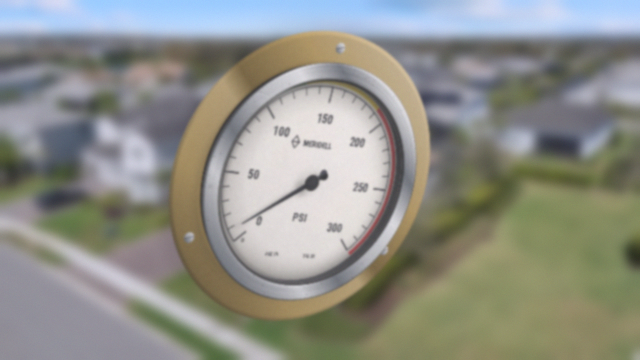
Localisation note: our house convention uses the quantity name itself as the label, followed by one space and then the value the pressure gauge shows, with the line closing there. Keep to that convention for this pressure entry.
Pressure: 10 psi
